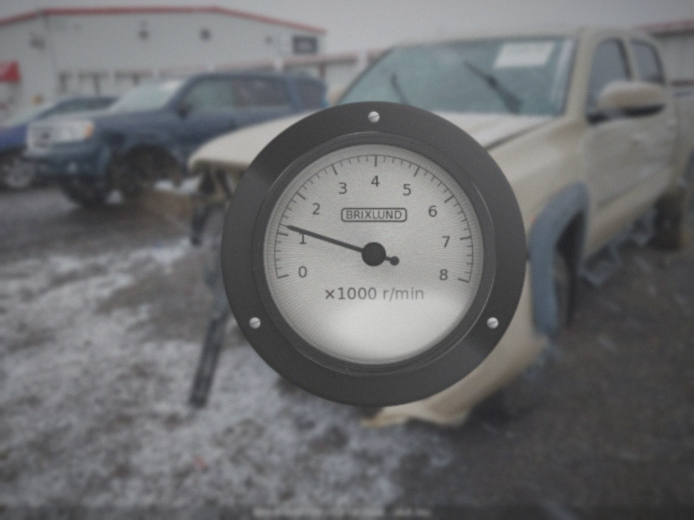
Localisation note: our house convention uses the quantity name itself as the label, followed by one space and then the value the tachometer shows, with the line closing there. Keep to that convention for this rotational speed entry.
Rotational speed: 1200 rpm
